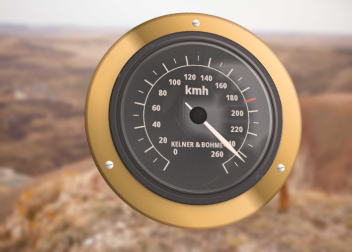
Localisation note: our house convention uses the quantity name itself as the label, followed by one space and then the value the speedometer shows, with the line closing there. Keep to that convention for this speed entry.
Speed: 245 km/h
